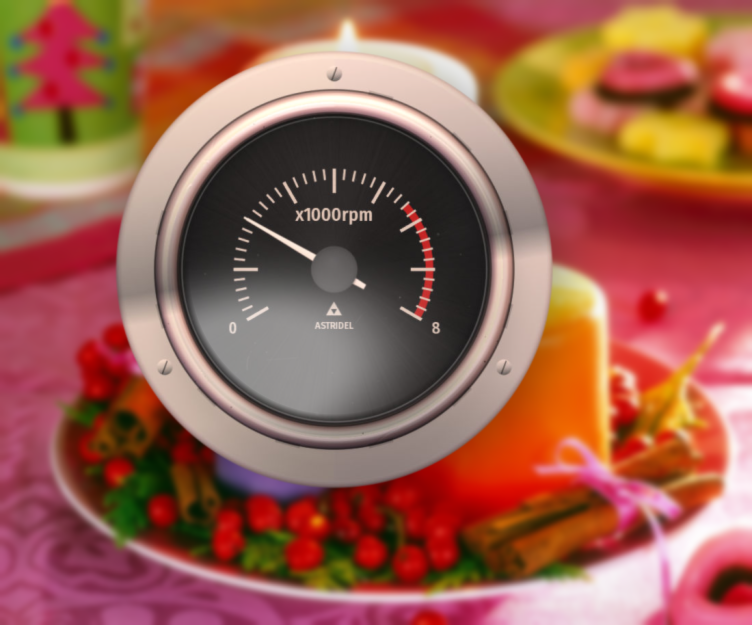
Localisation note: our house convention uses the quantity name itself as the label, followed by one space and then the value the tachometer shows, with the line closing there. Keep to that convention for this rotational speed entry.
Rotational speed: 2000 rpm
